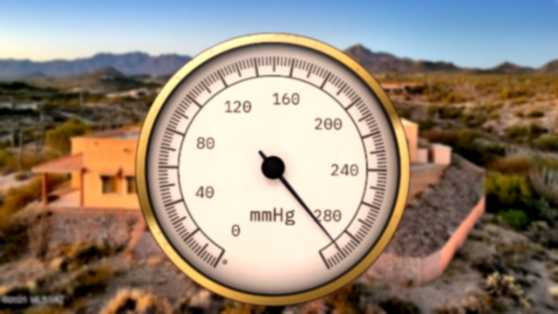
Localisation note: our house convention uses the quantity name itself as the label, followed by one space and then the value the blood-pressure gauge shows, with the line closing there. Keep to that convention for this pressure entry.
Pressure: 290 mmHg
